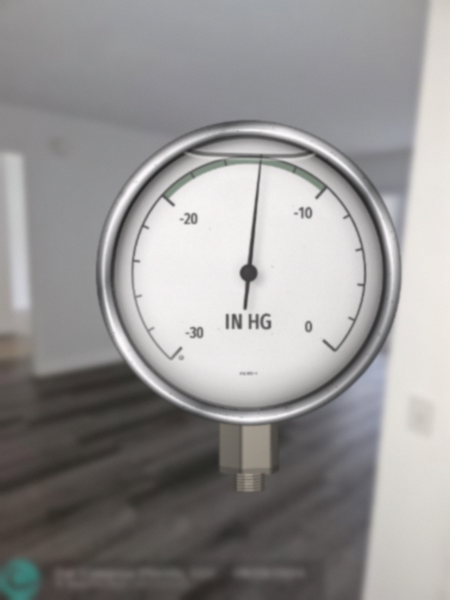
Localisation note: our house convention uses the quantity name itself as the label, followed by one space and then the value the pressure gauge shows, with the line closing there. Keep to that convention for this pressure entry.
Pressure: -14 inHg
